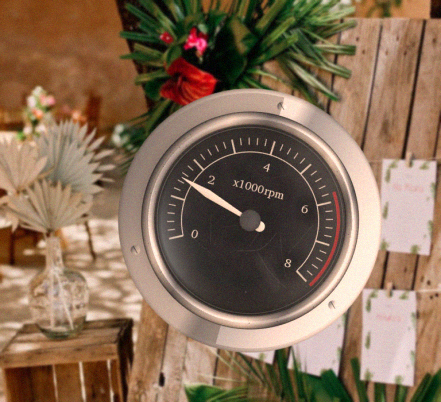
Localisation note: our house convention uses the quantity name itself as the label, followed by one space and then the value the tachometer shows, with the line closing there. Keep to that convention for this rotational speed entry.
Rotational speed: 1500 rpm
